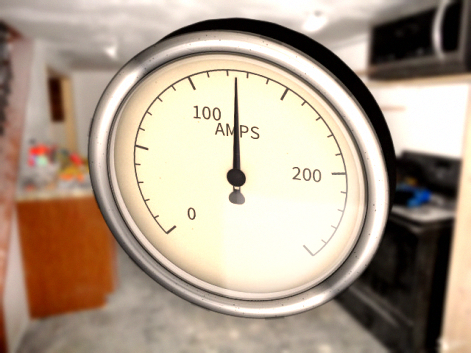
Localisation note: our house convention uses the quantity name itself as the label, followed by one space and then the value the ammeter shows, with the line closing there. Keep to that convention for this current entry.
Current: 125 A
